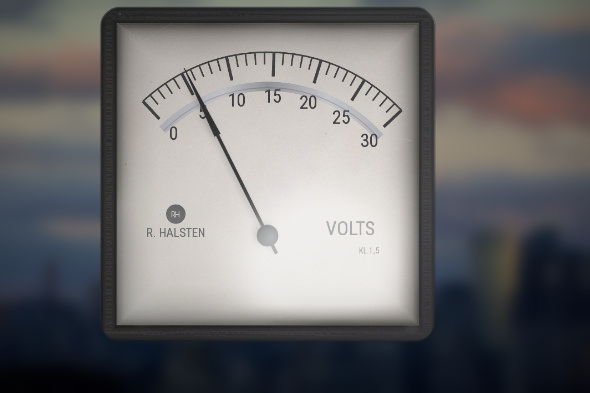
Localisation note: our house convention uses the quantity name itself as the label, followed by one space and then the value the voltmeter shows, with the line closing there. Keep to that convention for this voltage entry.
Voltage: 5.5 V
